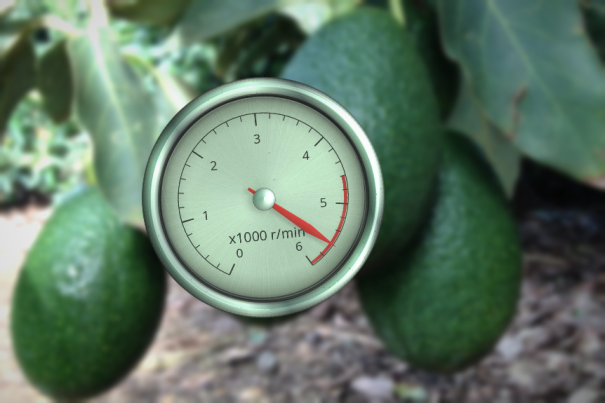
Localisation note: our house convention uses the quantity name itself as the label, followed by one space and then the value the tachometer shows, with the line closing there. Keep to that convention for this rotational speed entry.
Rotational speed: 5600 rpm
